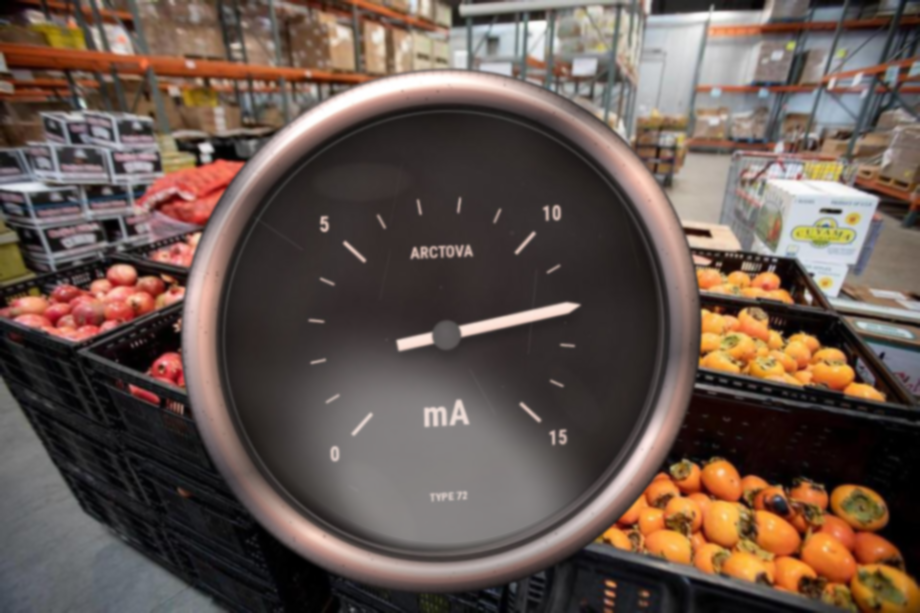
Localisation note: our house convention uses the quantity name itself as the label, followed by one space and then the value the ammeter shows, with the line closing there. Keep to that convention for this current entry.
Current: 12 mA
